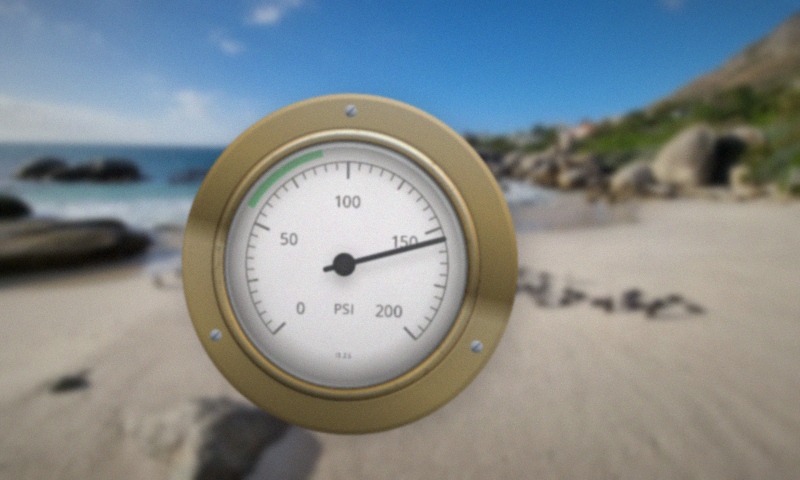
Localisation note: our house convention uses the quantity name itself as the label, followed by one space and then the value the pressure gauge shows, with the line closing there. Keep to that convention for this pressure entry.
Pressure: 155 psi
